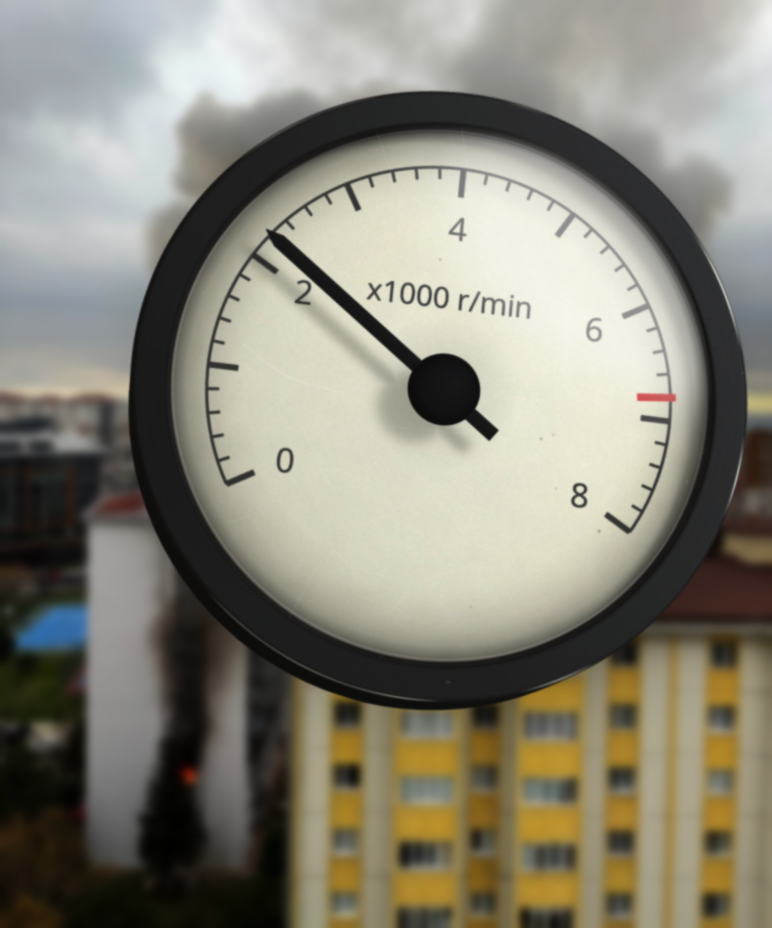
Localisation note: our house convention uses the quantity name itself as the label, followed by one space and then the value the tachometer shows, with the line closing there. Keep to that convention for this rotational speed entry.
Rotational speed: 2200 rpm
